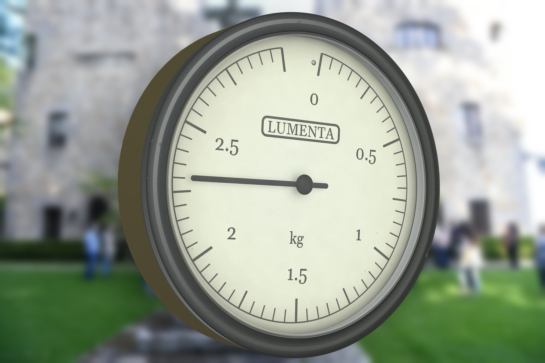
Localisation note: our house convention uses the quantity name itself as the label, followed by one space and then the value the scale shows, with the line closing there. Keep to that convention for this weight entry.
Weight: 2.3 kg
